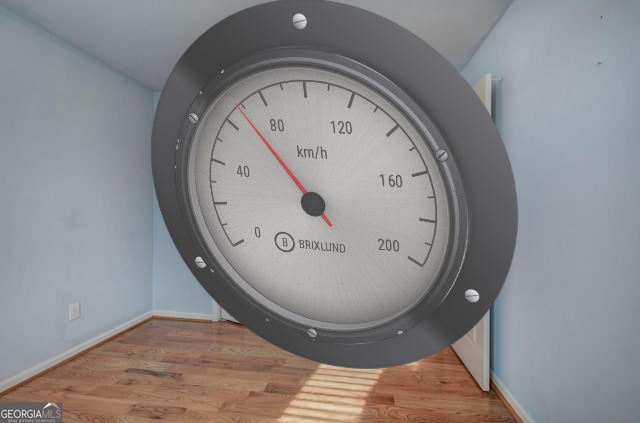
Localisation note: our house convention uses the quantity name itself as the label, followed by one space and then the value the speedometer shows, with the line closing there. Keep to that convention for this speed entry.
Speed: 70 km/h
